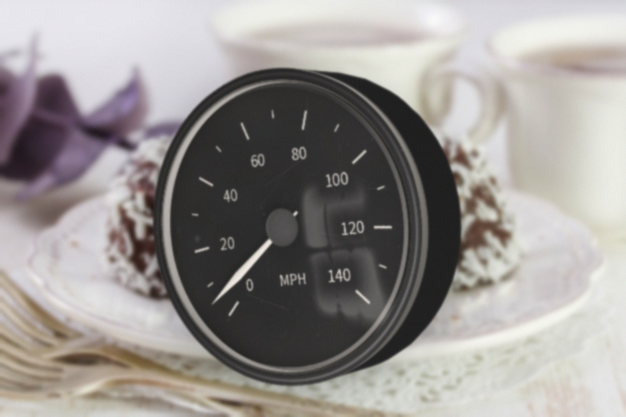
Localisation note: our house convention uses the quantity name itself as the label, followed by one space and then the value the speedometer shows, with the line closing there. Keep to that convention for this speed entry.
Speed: 5 mph
